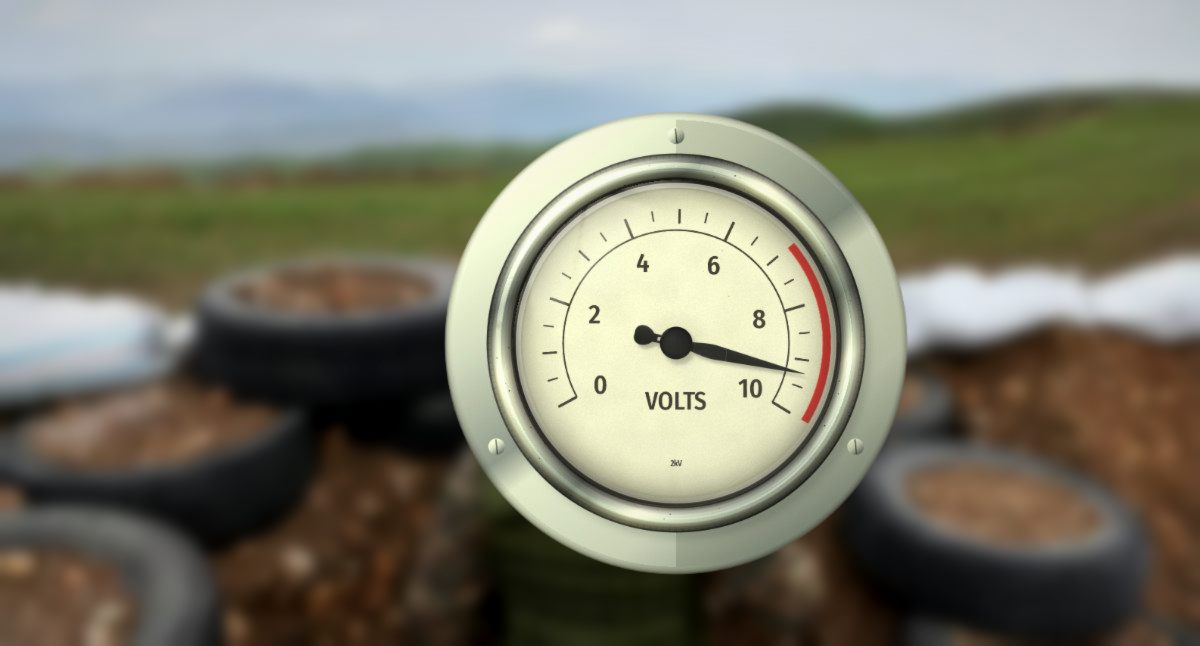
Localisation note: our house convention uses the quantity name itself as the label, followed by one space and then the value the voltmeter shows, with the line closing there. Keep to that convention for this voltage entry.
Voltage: 9.25 V
